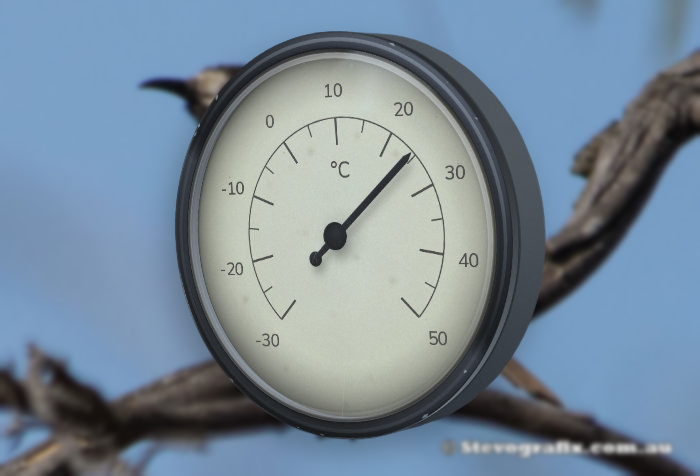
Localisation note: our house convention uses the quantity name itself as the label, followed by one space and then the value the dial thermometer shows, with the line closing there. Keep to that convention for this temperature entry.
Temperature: 25 °C
